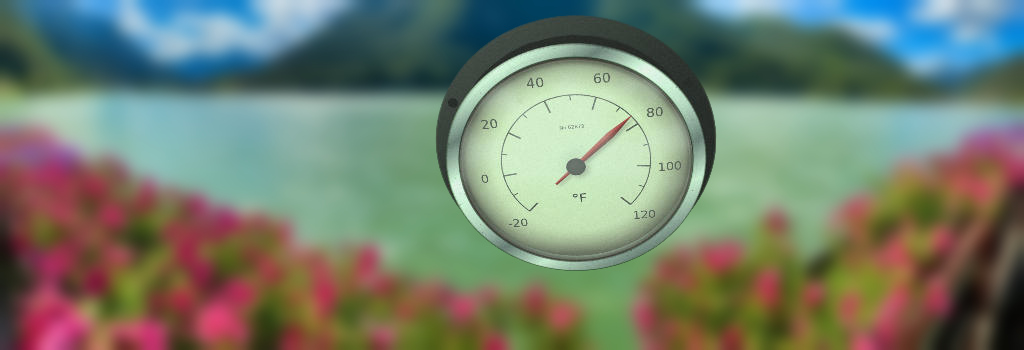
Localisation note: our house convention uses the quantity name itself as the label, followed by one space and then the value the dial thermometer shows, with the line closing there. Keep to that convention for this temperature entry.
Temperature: 75 °F
